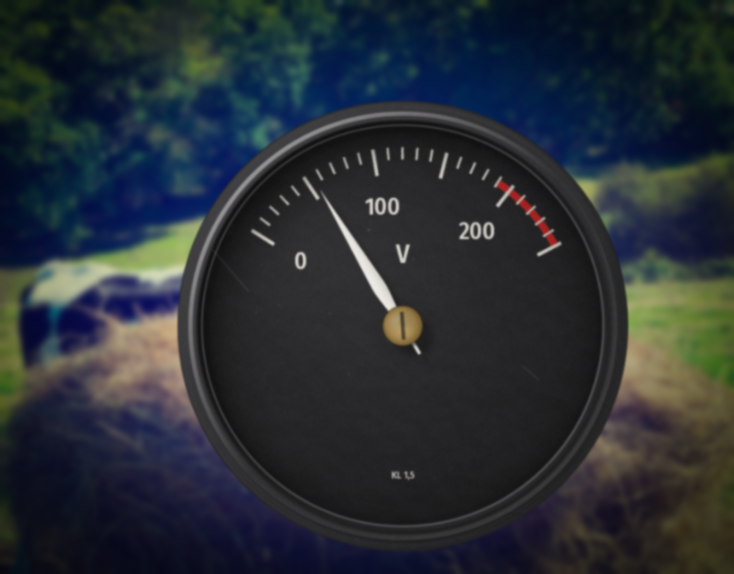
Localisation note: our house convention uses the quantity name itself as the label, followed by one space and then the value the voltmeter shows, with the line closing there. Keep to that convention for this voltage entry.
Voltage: 55 V
